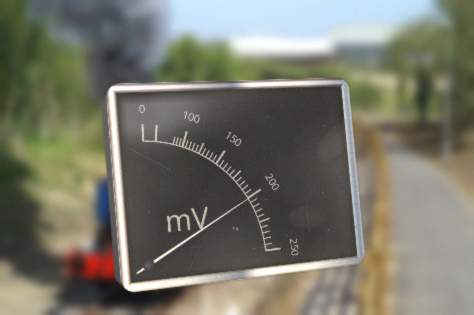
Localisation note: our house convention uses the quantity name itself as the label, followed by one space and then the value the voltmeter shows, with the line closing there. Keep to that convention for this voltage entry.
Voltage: 200 mV
